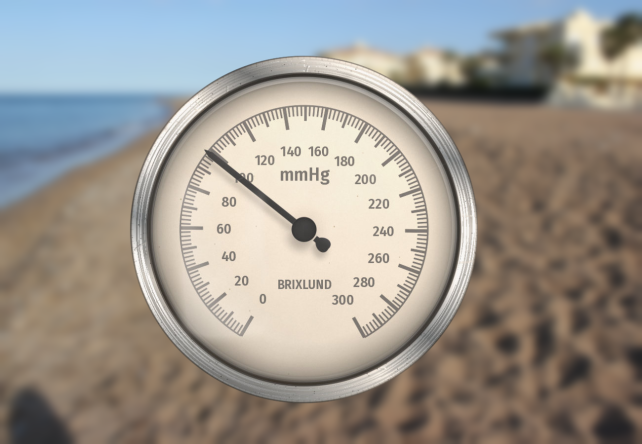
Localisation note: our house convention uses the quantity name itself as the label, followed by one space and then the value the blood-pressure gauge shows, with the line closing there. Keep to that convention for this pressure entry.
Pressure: 98 mmHg
